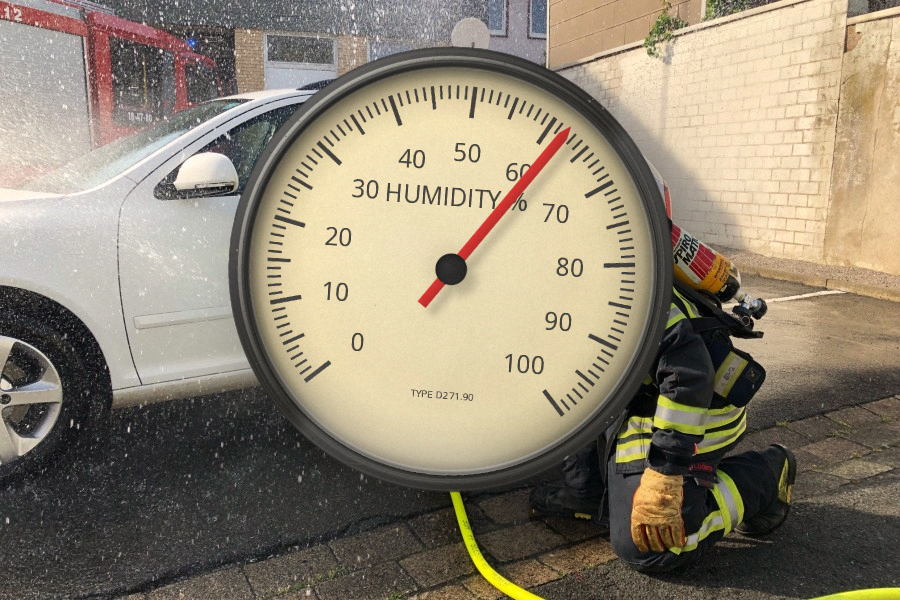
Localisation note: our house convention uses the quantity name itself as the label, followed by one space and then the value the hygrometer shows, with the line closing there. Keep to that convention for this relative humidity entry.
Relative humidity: 62 %
